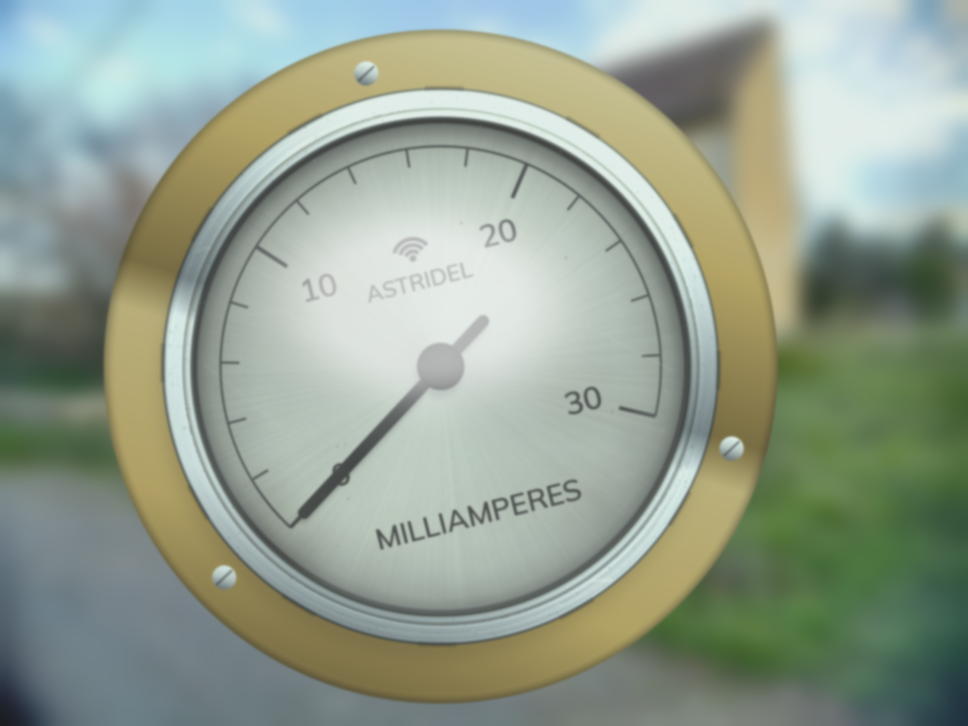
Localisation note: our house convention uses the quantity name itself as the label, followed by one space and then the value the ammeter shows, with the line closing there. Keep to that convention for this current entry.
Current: 0 mA
